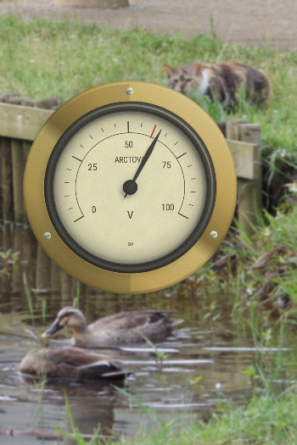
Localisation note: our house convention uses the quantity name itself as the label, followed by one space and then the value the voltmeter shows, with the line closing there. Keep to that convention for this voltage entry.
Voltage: 62.5 V
